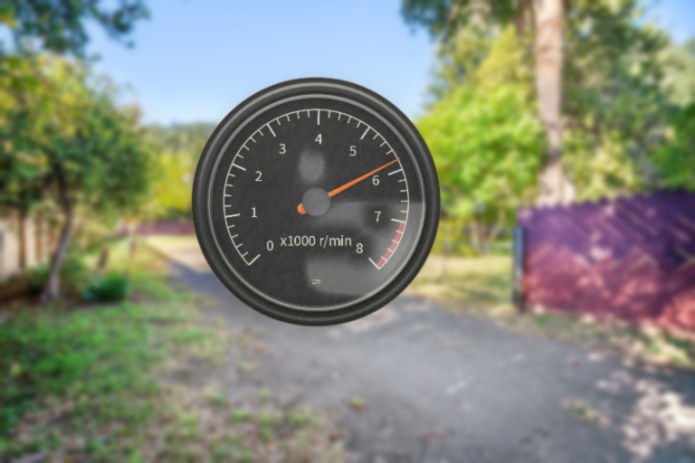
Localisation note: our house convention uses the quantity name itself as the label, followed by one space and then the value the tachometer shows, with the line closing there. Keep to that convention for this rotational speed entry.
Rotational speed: 5800 rpm
